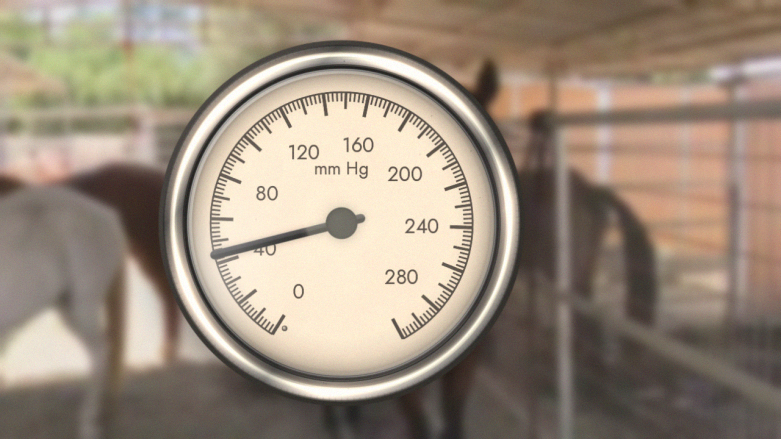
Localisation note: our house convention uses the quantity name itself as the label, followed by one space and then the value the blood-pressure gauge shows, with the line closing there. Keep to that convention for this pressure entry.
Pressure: 44 mmHg
